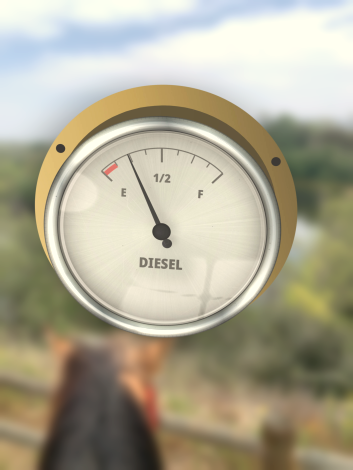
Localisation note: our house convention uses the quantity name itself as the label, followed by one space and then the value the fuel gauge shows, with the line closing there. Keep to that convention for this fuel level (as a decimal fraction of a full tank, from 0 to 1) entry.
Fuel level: 0.25
